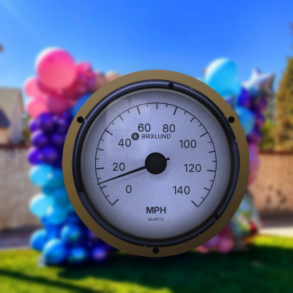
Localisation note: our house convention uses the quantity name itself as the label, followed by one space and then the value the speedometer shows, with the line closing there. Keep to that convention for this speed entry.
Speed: 12.5 mph
